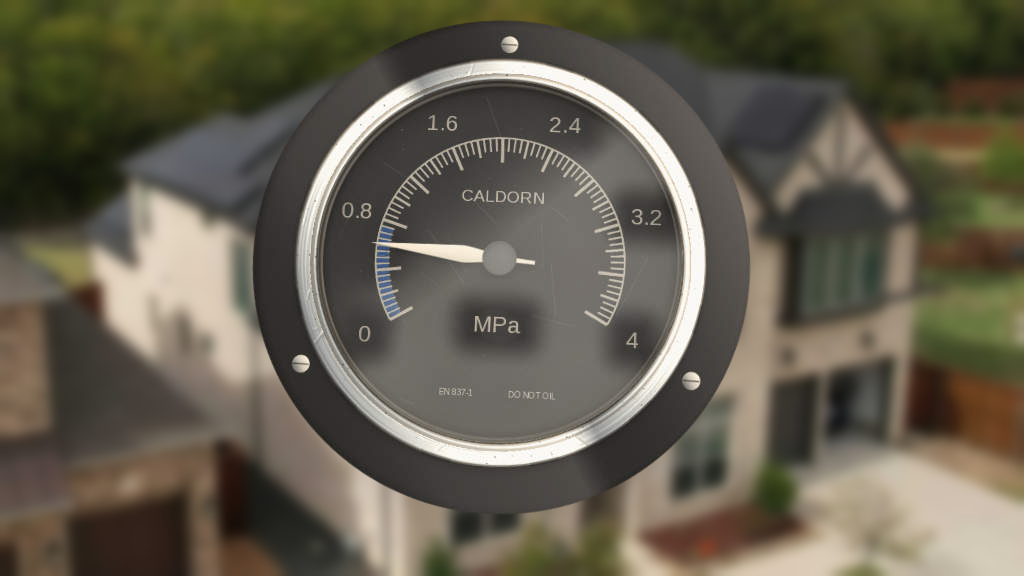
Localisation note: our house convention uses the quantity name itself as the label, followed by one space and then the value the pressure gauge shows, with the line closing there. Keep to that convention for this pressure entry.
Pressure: 0.6 MPa
